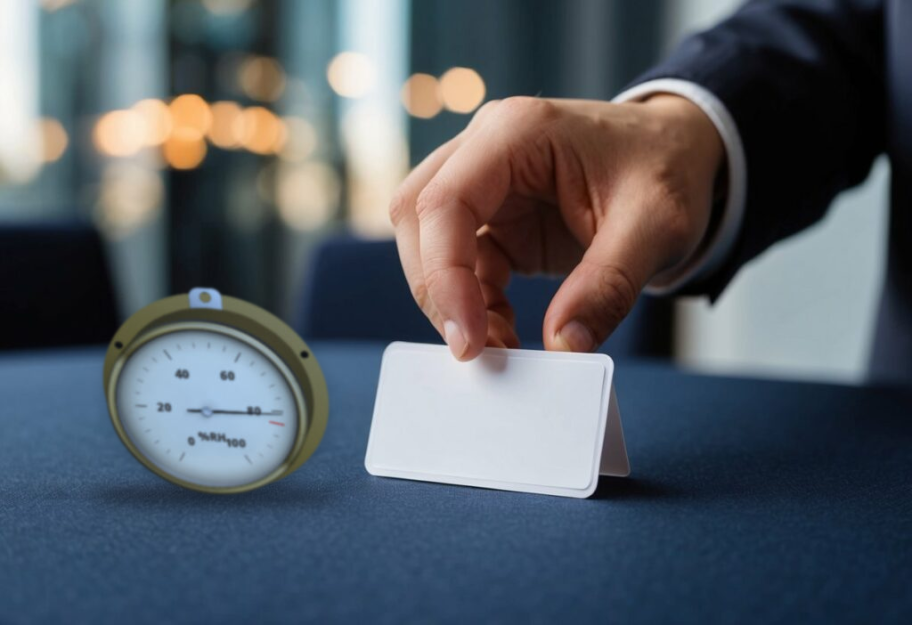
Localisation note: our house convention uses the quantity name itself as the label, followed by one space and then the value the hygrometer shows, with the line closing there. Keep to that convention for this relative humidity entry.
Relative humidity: 80 %
